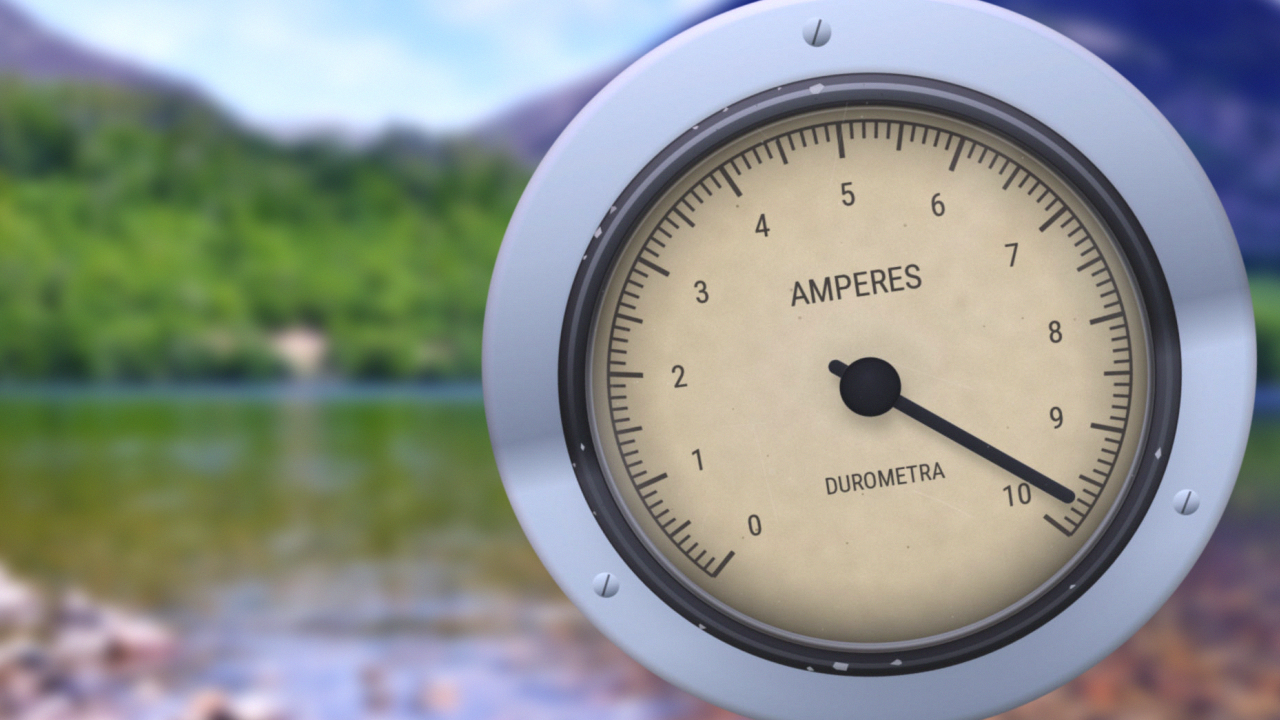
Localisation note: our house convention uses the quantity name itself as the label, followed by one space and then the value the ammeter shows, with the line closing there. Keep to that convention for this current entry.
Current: 9.7 A
